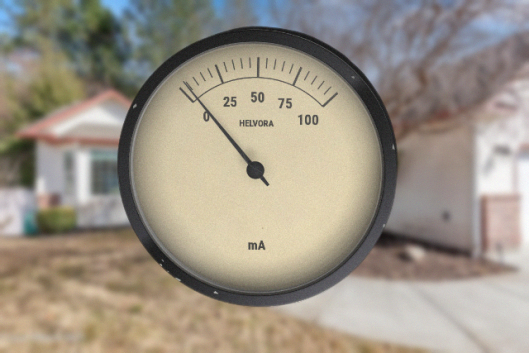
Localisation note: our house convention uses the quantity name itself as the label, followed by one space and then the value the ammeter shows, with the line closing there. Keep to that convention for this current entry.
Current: 5 mA
